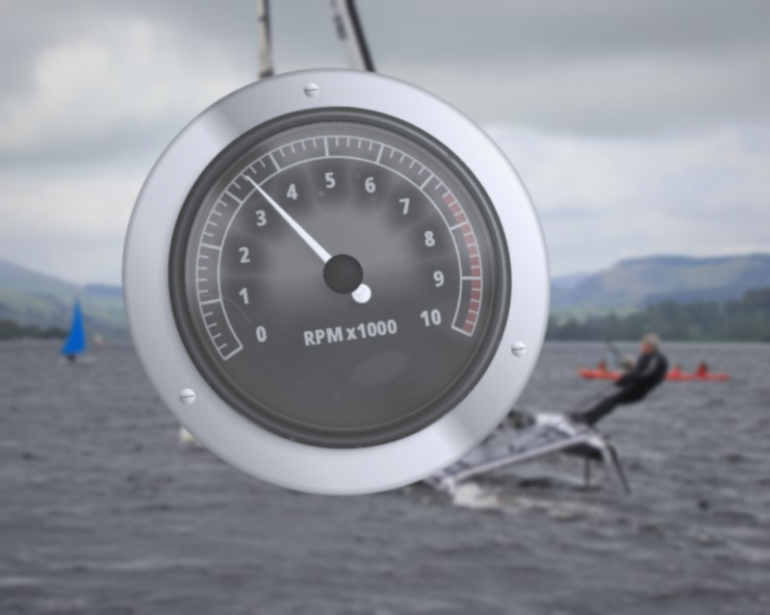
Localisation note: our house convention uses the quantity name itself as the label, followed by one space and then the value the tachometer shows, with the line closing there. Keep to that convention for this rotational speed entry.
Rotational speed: 3400 rpm
